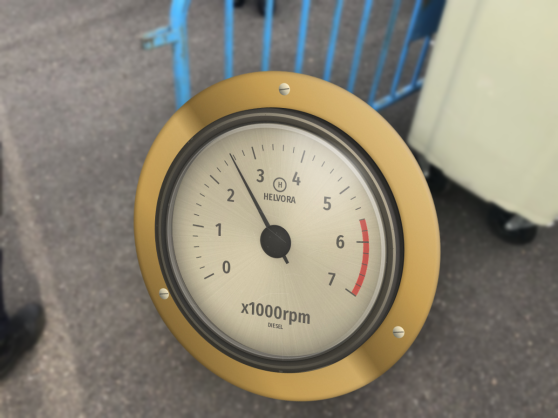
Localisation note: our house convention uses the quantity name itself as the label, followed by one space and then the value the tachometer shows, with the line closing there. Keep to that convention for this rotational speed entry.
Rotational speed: 2600 rpm
